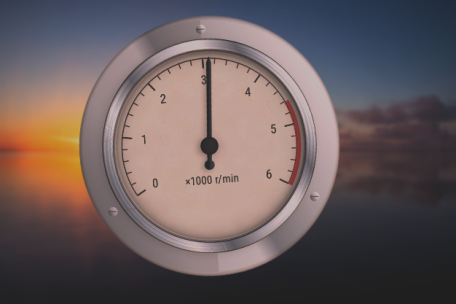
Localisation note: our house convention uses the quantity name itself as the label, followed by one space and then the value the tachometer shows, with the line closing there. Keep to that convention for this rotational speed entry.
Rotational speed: 3100 rpm
